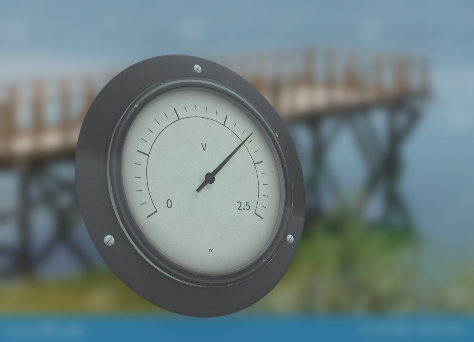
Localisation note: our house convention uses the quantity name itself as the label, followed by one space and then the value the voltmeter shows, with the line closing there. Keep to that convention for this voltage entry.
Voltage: 1.75 V
